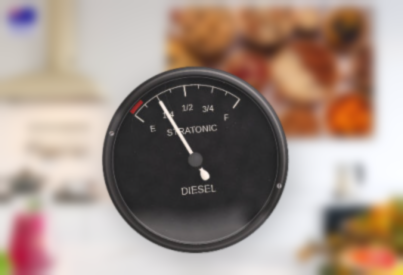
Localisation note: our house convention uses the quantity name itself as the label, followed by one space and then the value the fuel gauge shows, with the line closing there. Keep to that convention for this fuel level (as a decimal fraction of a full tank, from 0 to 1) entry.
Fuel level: 0.25
